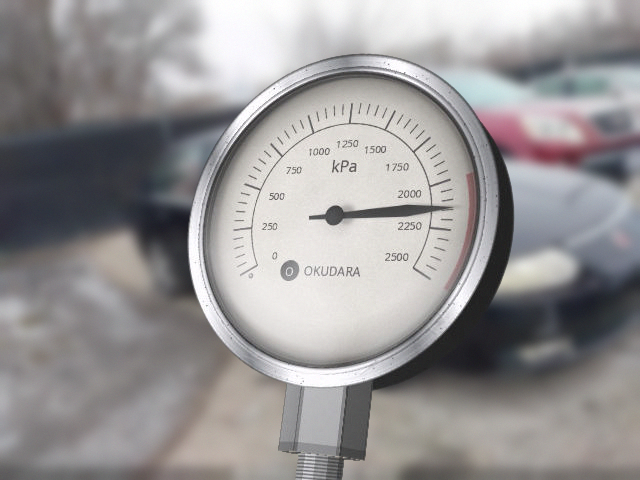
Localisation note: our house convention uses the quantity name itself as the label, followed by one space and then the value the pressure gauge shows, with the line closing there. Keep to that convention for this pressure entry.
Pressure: 2150 kPa
